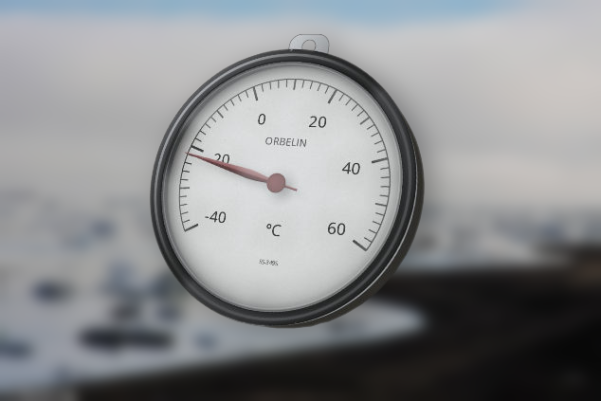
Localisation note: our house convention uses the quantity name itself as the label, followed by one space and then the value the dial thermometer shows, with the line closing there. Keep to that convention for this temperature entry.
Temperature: -22 °C
